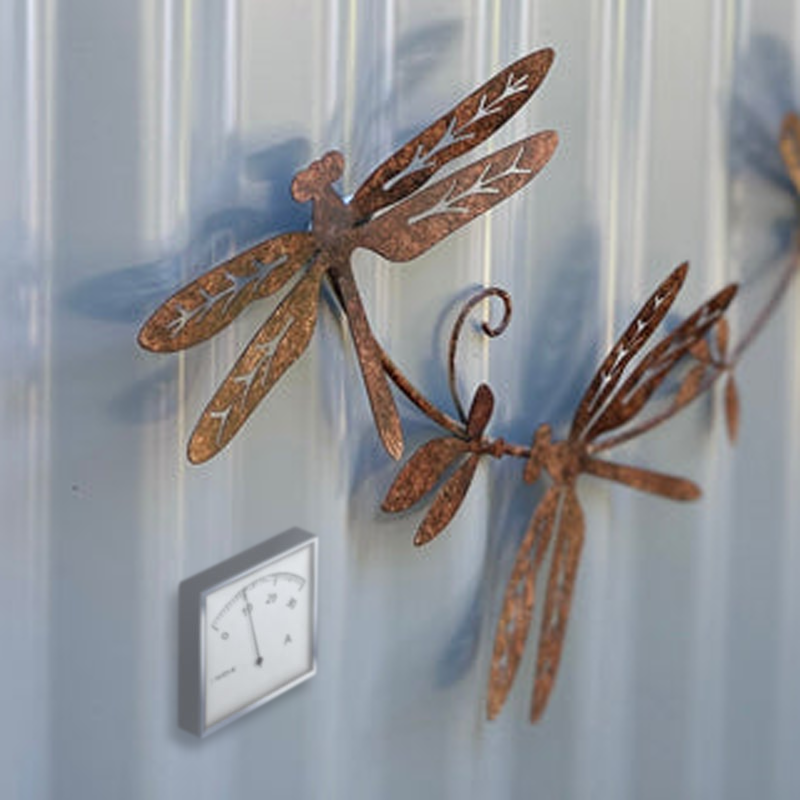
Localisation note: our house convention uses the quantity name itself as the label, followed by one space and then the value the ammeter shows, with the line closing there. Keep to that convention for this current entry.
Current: 10 A
